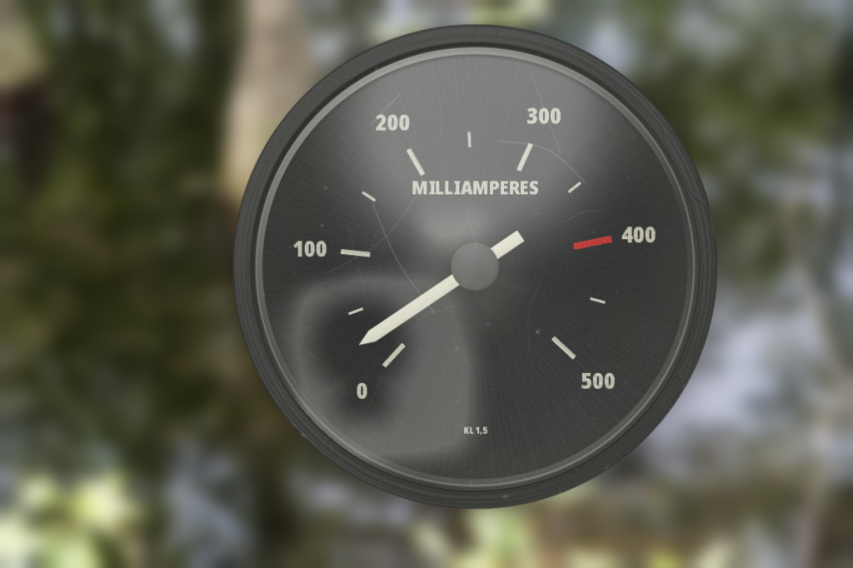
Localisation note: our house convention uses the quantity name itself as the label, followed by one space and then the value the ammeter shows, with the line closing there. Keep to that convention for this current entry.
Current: 25 mA
